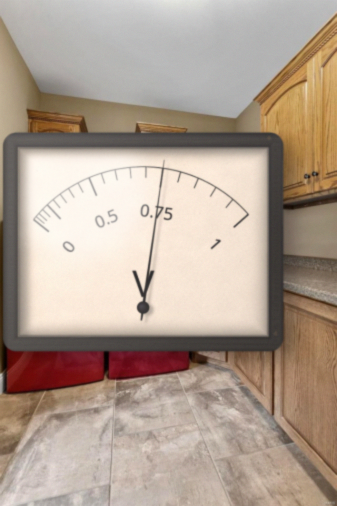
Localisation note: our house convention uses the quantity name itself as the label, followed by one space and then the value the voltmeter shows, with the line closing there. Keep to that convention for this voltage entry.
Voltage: 0.75 V
